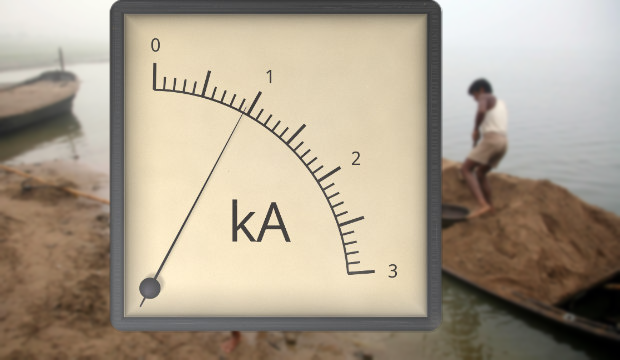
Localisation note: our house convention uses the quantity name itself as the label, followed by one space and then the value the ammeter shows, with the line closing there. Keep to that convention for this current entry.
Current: 0.95 kA
